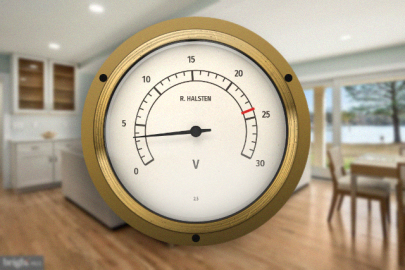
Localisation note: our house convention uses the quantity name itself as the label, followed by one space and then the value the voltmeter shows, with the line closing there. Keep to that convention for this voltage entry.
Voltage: 3.5 V
